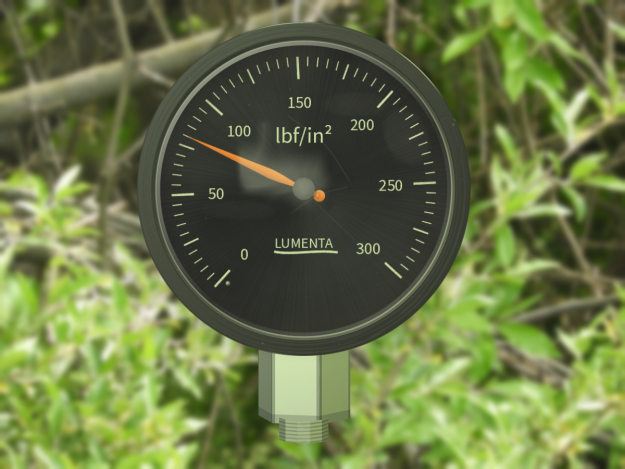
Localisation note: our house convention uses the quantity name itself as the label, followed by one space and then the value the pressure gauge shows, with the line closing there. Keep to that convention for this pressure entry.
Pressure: 80 psi
